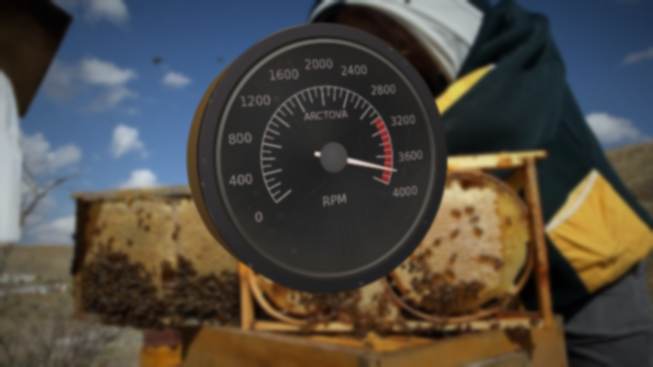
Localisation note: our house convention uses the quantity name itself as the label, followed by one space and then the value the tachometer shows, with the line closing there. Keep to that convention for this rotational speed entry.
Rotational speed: 3800 rpm
